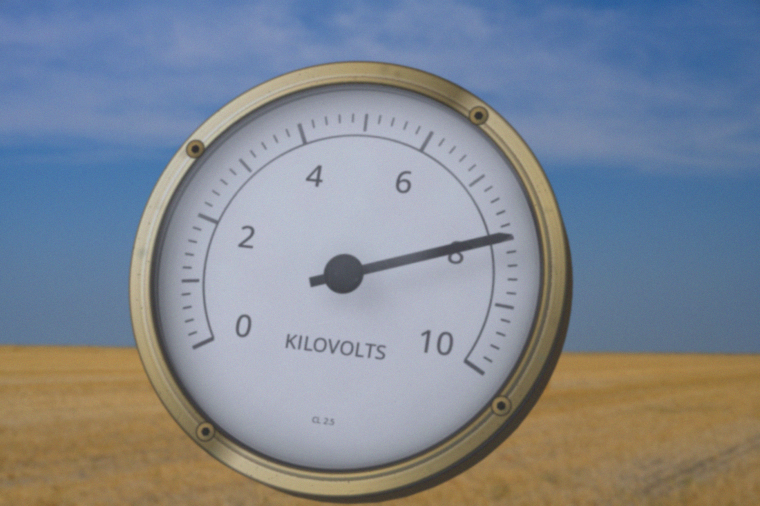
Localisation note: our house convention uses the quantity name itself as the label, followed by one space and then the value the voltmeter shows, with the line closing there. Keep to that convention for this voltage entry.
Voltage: 8 kV
